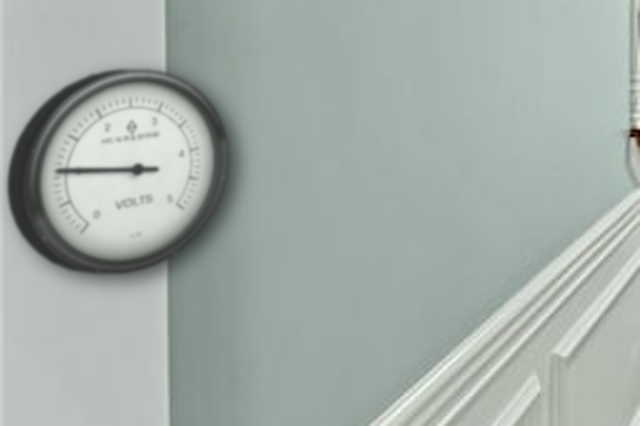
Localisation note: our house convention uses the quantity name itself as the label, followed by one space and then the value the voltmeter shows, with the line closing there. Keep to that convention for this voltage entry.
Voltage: 1 V
